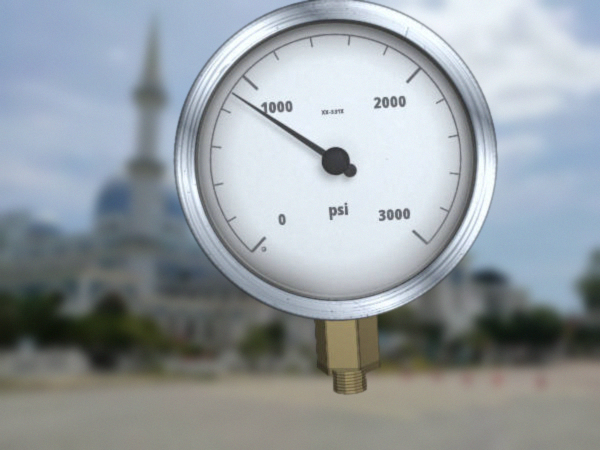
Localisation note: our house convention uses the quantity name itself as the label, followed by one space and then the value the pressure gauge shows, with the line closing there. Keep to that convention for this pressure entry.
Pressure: 900 psi
